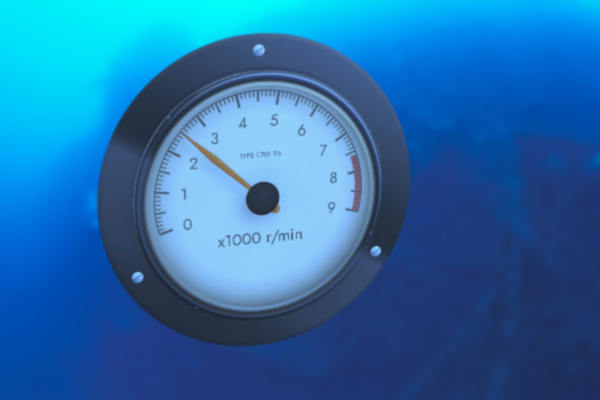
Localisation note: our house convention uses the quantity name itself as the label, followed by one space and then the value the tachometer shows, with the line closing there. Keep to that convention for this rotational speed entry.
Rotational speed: 2500 rpm
